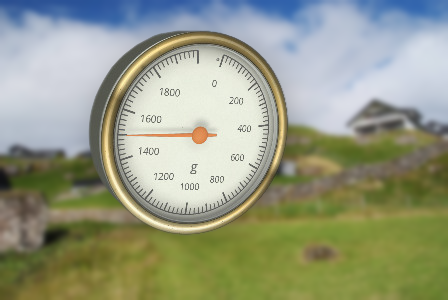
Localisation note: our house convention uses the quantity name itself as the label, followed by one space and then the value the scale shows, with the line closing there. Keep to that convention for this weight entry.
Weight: 1500 g
